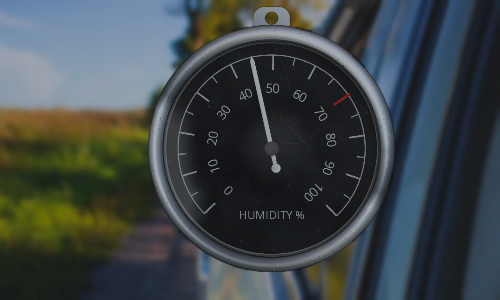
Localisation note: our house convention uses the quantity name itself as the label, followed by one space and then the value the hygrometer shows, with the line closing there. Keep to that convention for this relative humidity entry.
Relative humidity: 45 %
